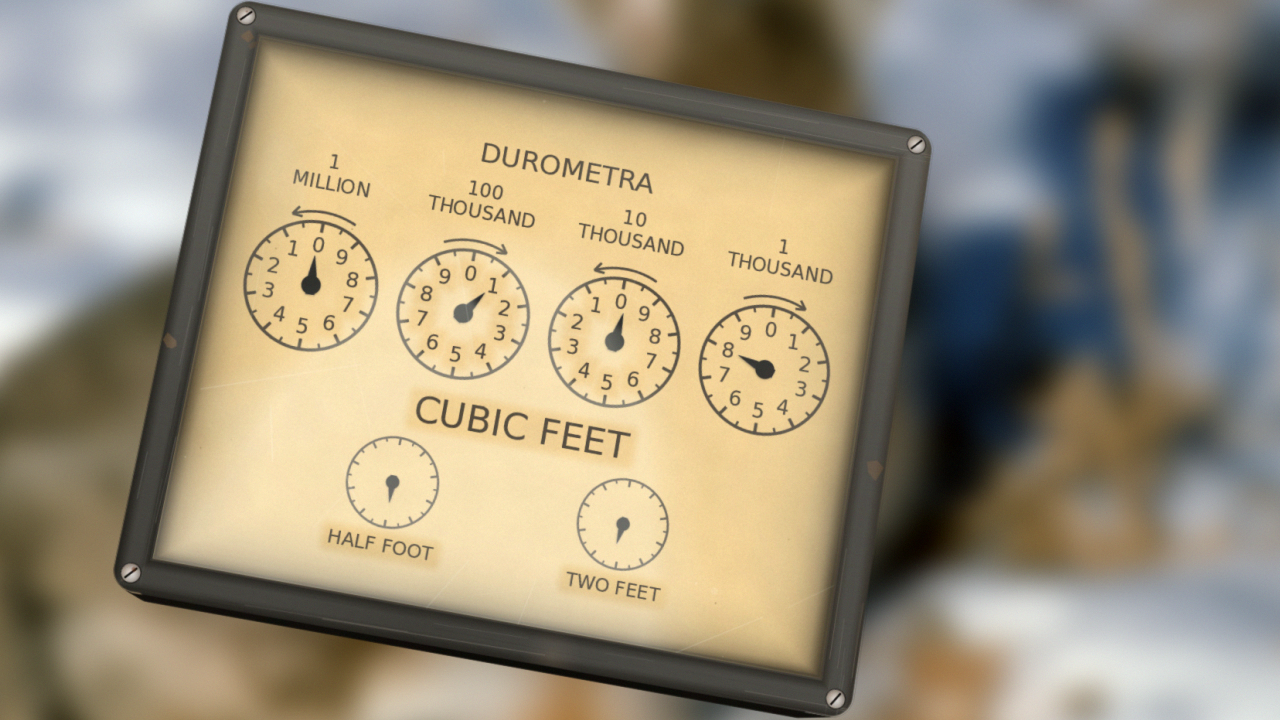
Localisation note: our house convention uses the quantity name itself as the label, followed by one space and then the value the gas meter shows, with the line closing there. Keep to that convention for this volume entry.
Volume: 9800 ft³
